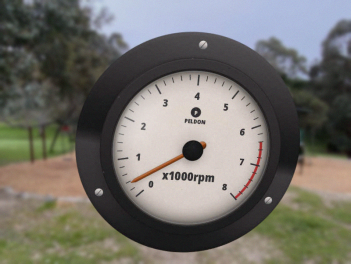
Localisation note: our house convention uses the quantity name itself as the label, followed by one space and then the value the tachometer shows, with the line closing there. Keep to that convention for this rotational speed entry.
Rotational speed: 400 rpm
